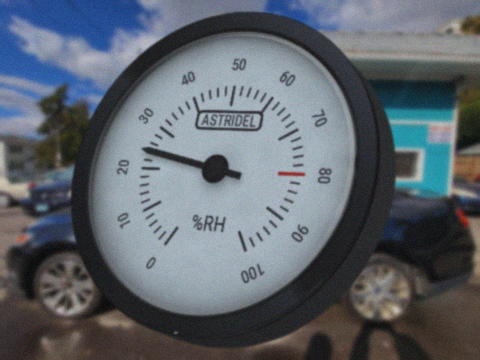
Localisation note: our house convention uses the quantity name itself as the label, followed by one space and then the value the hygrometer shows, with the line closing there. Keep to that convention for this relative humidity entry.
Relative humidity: 24 %
